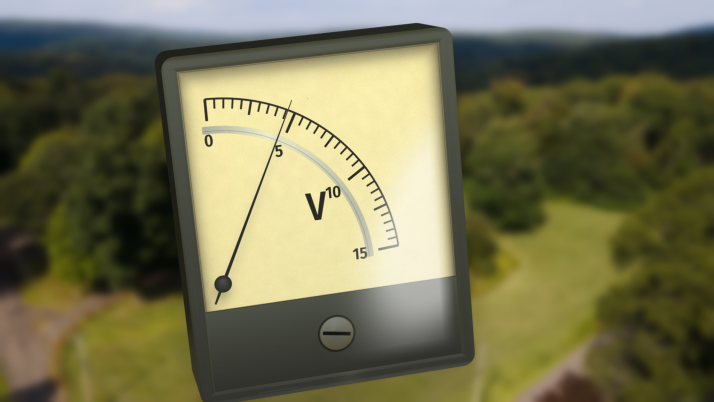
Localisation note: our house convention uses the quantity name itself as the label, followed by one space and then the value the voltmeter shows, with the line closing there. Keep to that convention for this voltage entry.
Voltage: 4.5 V
